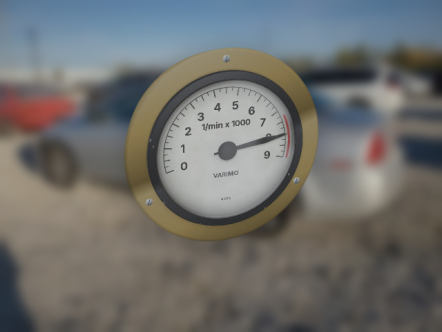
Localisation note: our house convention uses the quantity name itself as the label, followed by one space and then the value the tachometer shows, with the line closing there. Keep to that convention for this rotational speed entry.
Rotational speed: 8000 rpm
